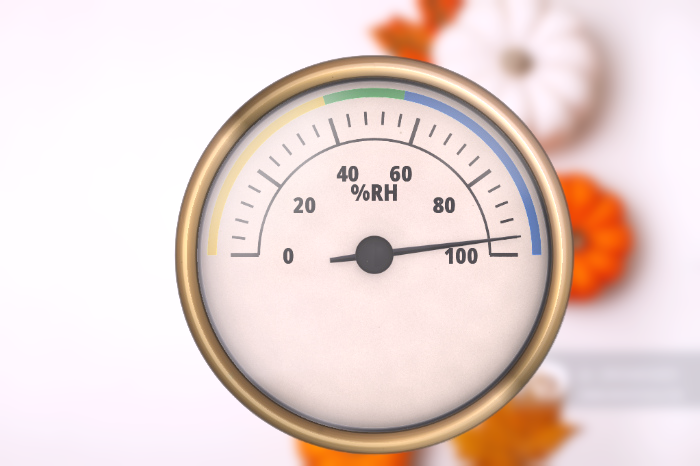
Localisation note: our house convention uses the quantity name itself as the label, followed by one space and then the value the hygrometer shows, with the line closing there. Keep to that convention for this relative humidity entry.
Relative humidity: 96 %
